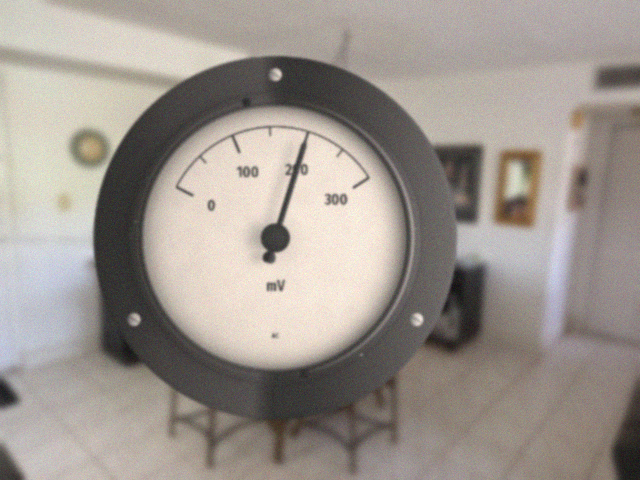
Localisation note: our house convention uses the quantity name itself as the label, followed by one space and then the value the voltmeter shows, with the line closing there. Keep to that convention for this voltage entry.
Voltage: 200 mV
